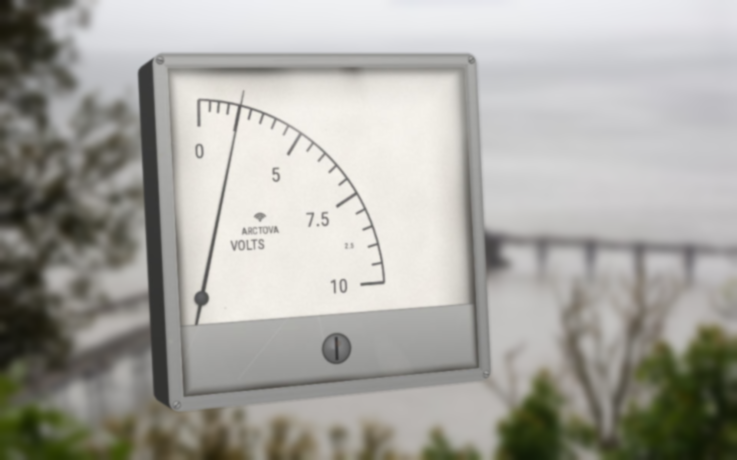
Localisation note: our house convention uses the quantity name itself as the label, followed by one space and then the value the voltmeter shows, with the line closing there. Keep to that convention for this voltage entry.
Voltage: 2.5 V
